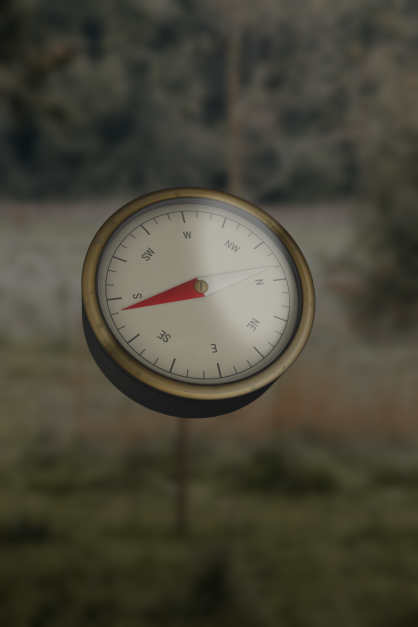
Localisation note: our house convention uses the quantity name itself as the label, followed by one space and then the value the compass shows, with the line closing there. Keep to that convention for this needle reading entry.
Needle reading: 170 °
